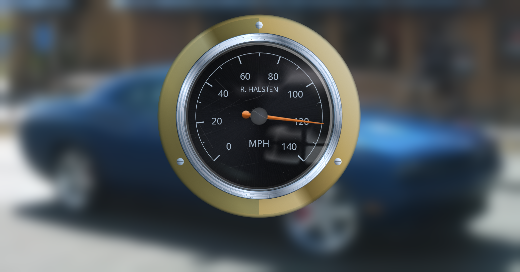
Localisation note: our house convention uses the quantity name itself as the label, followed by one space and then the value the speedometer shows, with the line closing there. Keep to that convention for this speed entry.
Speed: 120 mph
